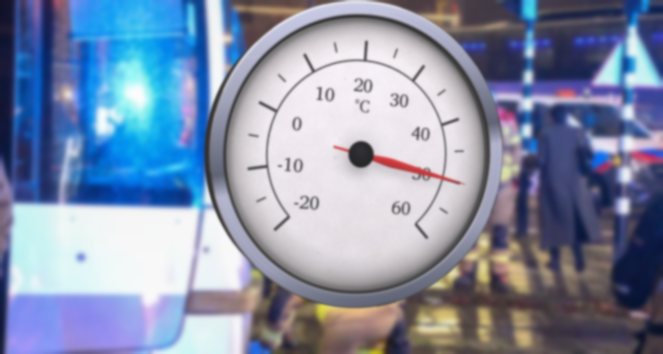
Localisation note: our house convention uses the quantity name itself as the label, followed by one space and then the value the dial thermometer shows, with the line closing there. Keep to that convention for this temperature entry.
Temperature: 50 °C
